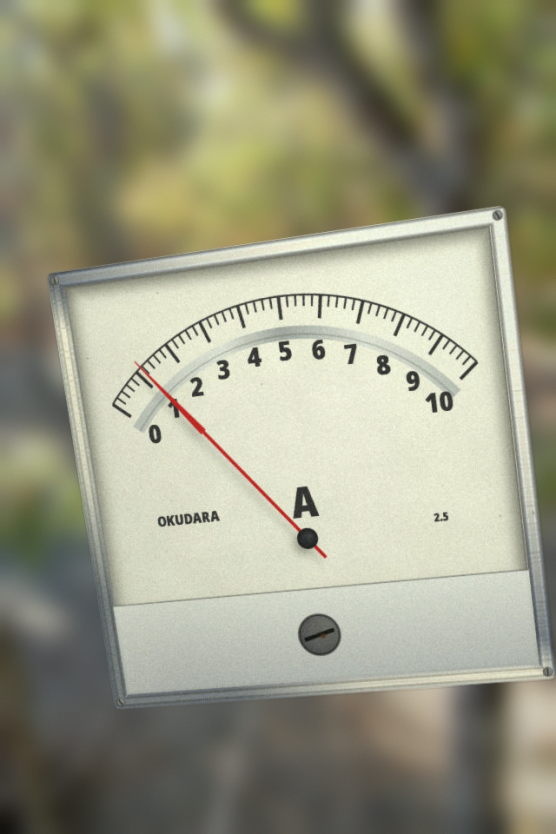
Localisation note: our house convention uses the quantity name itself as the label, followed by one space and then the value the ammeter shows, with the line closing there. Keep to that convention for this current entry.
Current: 1.2 A
